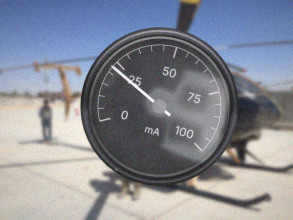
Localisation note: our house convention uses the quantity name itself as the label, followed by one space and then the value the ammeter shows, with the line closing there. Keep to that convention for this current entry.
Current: 22.5 mA
